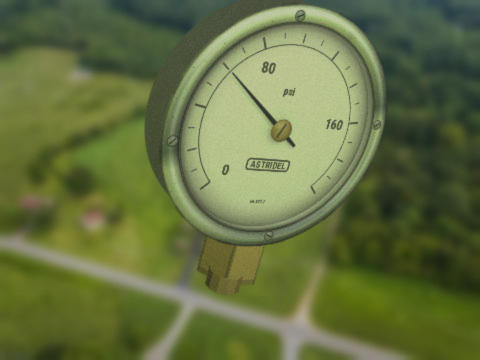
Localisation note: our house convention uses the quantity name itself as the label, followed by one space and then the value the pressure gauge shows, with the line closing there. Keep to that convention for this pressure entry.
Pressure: 60 psi
